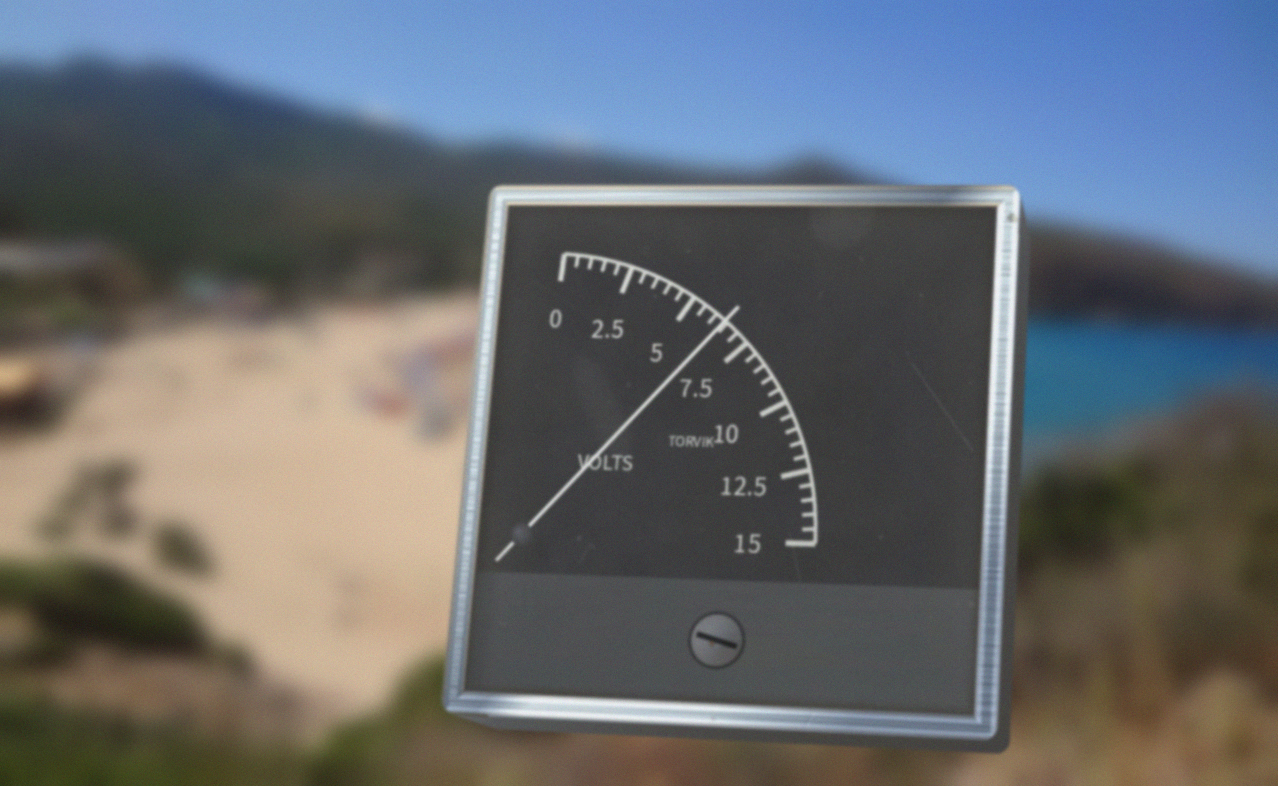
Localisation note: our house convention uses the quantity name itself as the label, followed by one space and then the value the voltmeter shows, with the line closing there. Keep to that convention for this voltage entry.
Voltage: 6.5 V
